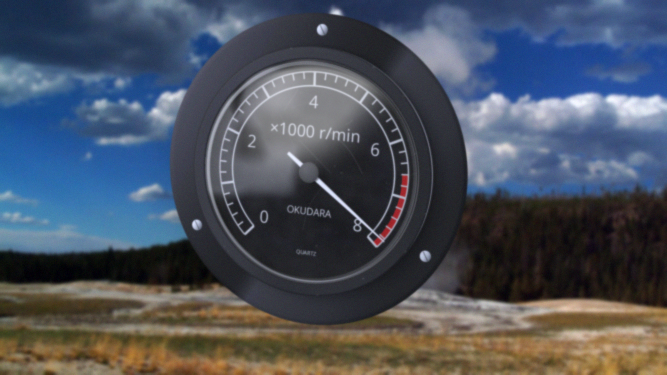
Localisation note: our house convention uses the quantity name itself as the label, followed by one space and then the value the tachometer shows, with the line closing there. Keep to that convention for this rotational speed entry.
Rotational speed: 7800 rpm
